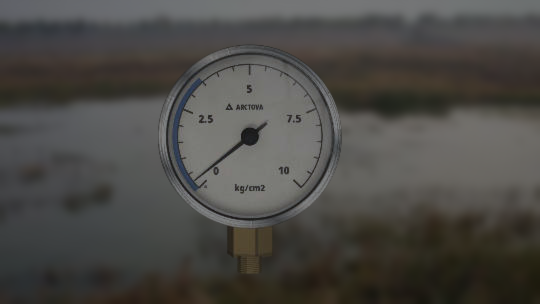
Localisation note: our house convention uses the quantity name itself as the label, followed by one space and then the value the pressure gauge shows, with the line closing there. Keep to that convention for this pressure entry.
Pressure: 0.25 kg/cm²
